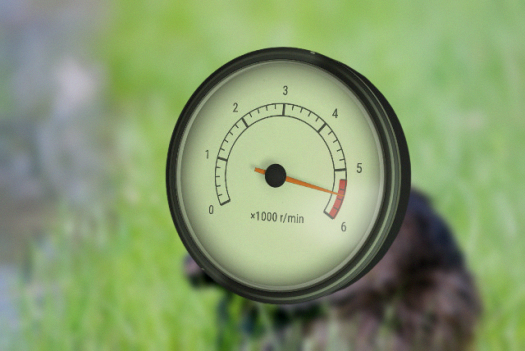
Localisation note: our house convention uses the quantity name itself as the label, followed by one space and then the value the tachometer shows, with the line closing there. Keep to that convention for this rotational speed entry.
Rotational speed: 5500 rpm
